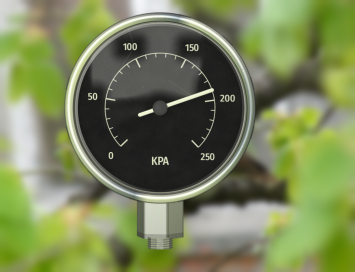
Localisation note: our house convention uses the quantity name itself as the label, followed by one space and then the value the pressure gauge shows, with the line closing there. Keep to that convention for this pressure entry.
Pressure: 190 kPa
